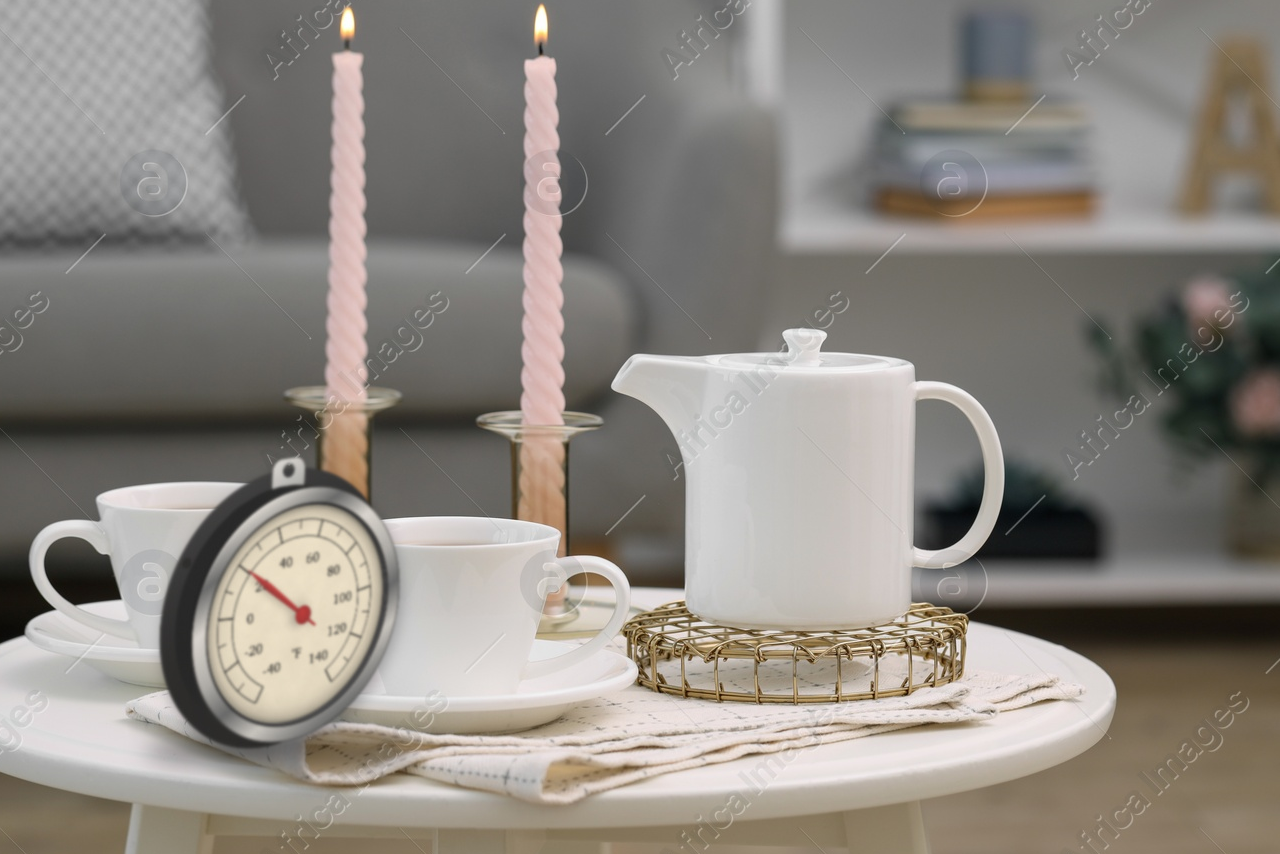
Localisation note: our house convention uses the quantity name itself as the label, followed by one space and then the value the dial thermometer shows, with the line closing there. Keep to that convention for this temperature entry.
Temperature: 20 °F
